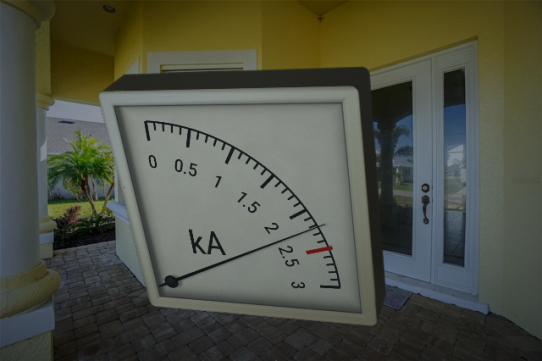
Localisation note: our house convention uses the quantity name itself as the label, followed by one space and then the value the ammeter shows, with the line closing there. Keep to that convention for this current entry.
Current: 2.2 kA
